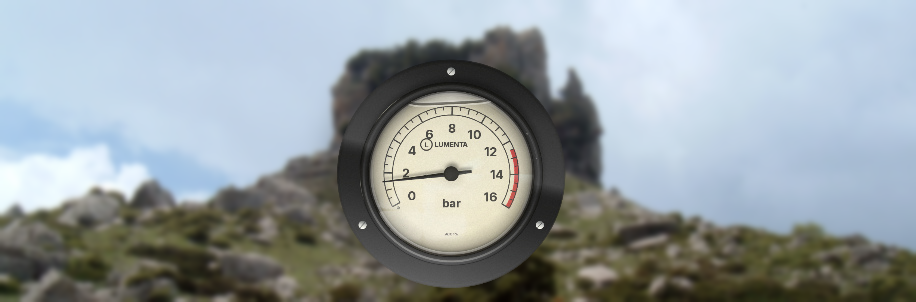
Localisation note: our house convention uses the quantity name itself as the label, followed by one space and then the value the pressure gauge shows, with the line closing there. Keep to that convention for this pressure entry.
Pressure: 1.5 bar
